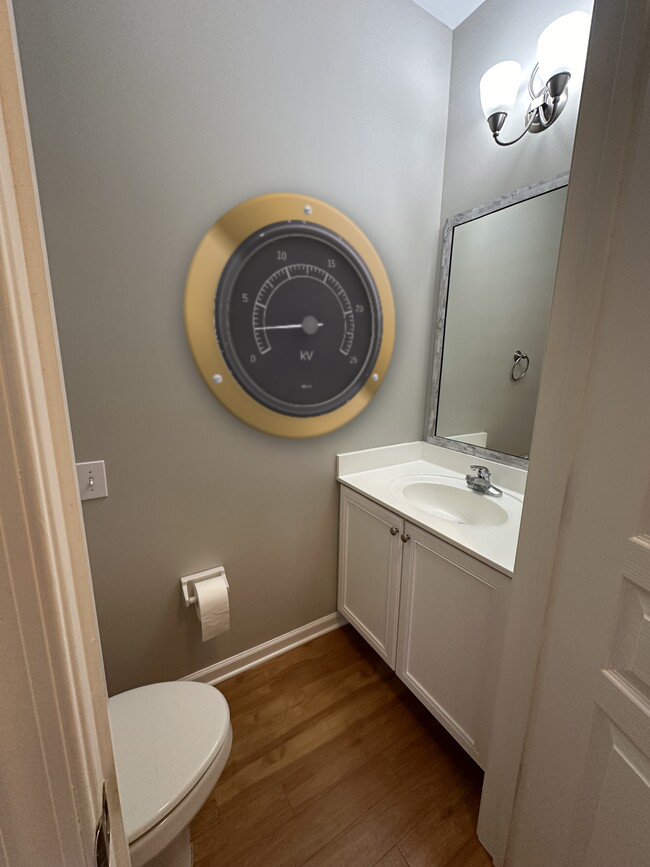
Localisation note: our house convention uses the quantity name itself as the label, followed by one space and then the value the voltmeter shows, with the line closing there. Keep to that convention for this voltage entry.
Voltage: 2.5 kV
